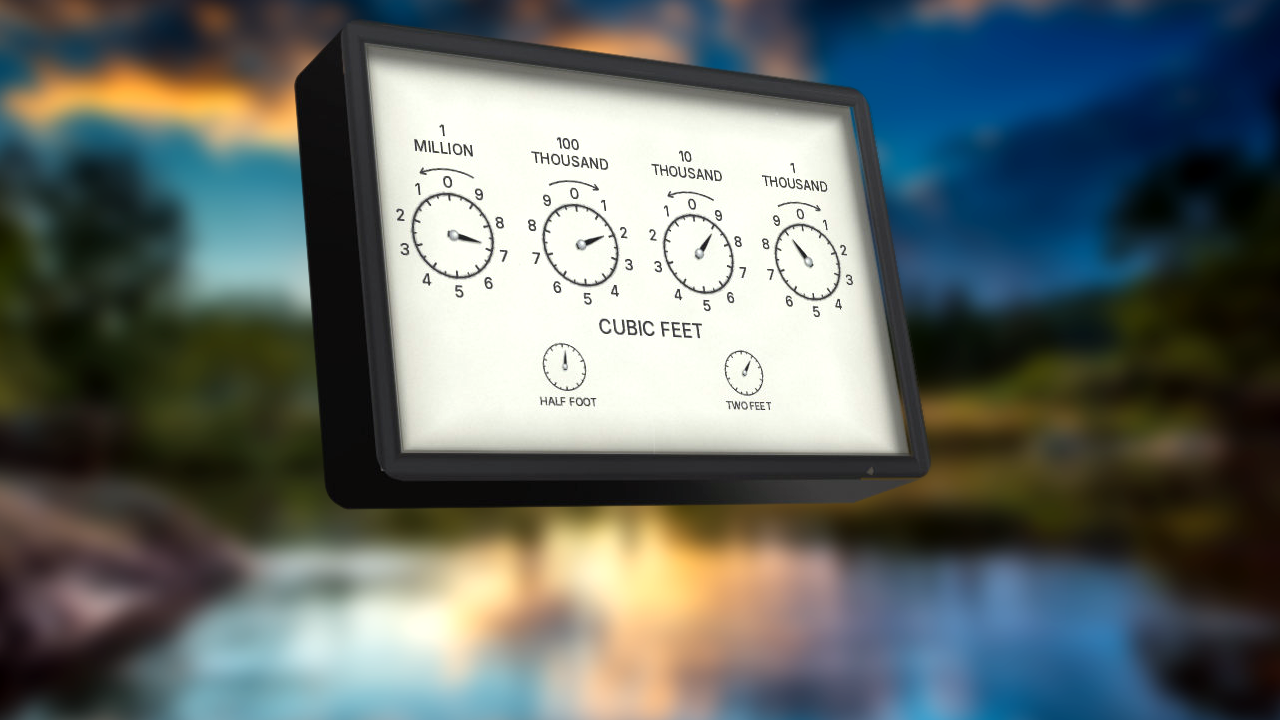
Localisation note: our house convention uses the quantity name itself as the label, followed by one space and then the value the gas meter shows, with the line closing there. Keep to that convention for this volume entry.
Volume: 718900 ft³
